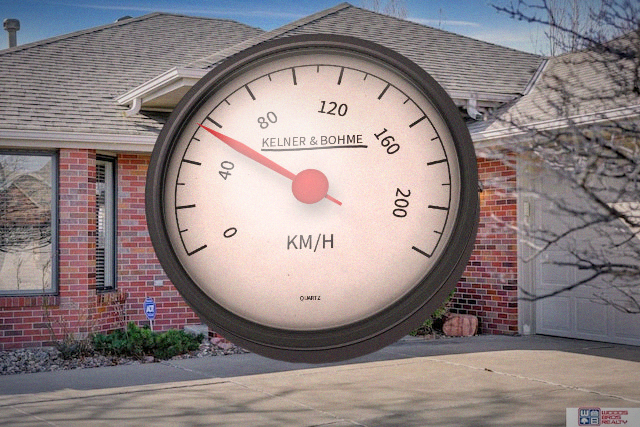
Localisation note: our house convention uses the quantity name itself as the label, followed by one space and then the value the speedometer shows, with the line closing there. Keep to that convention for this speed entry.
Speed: 55 km/h
